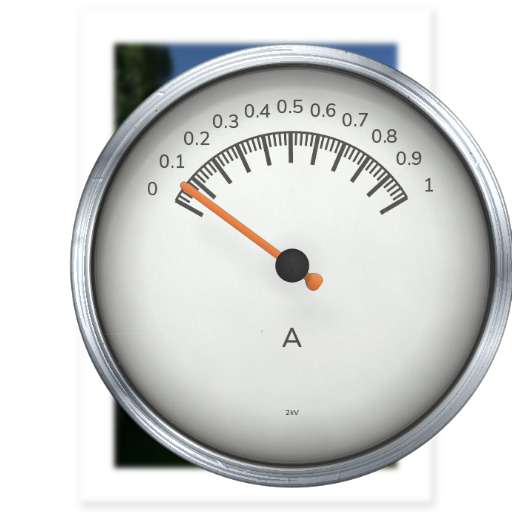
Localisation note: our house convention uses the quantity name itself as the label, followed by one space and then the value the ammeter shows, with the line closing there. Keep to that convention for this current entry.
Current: 0.06 A
